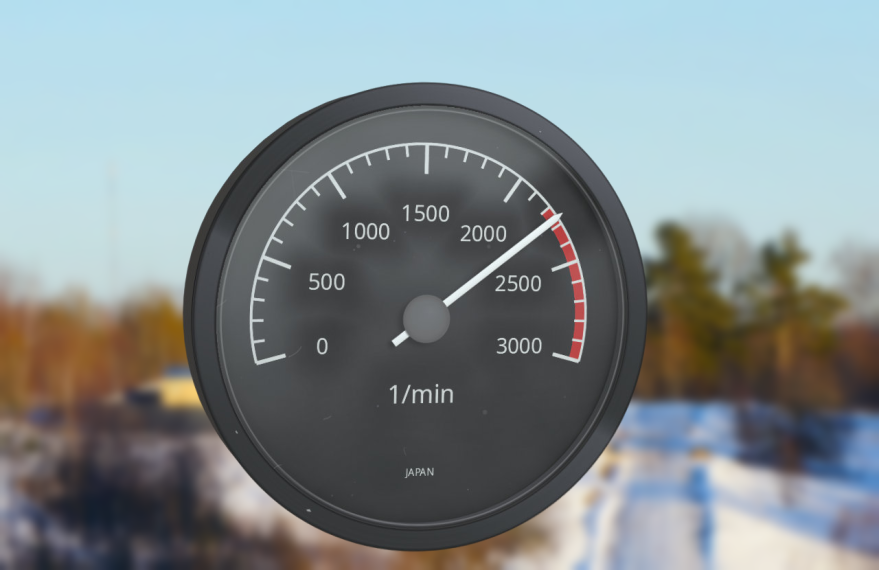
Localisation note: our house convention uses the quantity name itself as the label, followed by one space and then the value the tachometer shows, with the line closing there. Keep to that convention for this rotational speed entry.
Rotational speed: 2250 rpm
